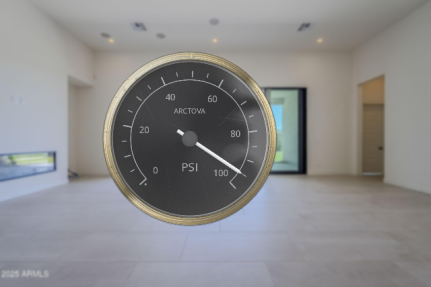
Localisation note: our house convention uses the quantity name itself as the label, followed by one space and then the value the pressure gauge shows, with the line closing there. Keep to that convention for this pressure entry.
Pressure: 95 psi
